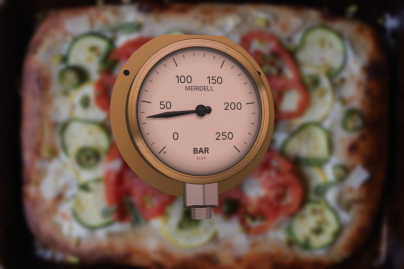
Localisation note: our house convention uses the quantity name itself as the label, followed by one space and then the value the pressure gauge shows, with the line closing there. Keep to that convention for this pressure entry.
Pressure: 35 bar
